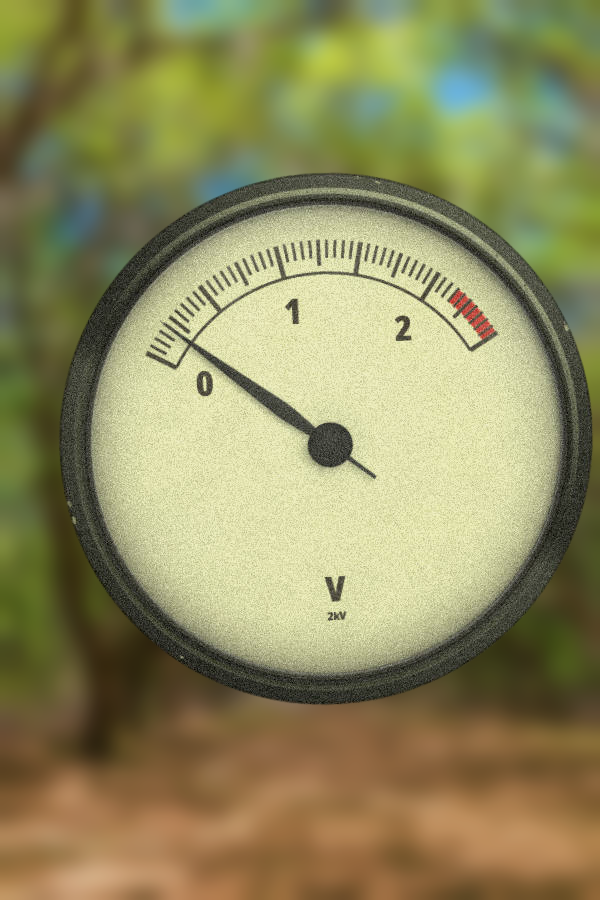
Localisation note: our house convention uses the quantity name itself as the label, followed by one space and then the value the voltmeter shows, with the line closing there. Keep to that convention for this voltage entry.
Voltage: 0.2 V
